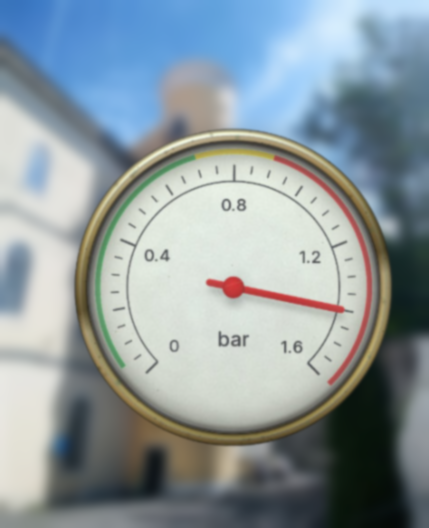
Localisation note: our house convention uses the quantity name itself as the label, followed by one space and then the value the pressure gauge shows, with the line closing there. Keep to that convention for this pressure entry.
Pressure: 1.4 bar
